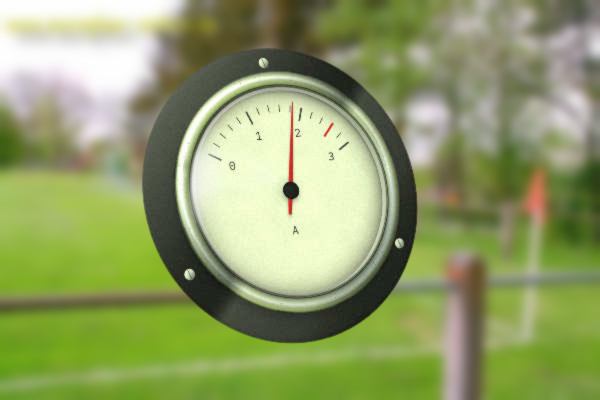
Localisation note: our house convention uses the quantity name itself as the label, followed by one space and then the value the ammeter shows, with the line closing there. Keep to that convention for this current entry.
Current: 1.8 A
